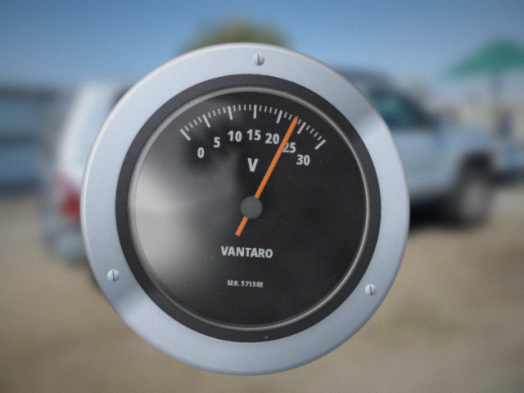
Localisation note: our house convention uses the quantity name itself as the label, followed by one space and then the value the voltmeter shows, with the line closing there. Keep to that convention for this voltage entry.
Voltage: 23 V
